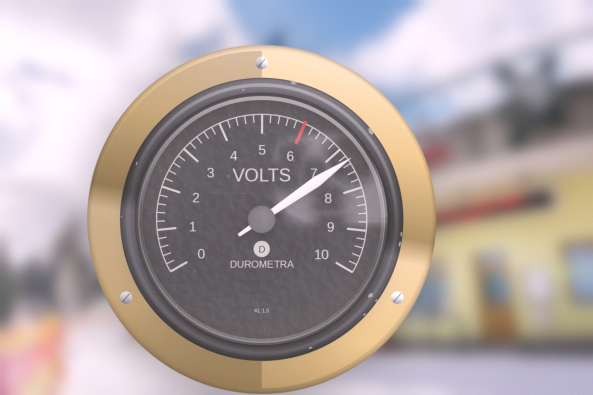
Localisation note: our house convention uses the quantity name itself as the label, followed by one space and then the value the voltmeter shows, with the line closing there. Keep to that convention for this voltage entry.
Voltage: 7.3 V
